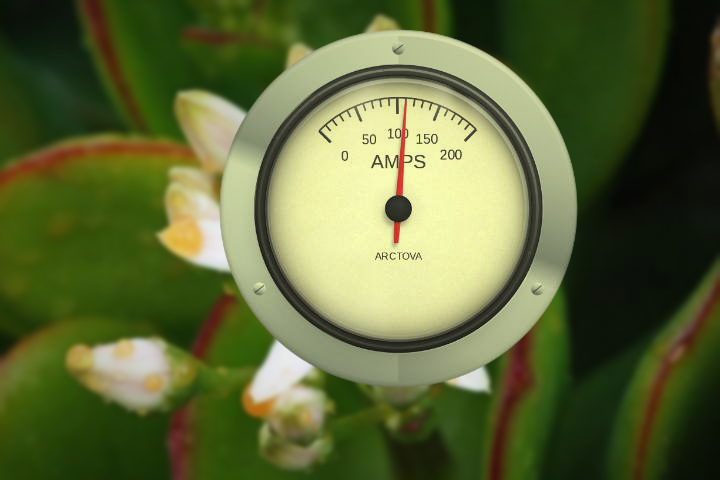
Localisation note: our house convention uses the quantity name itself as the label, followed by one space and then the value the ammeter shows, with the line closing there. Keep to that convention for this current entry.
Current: 110 A
